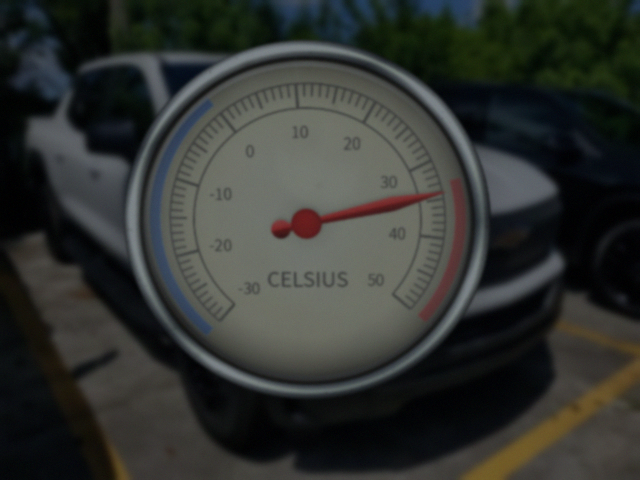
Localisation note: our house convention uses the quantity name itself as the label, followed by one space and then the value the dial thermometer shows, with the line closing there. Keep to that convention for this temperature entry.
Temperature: 34 °C
